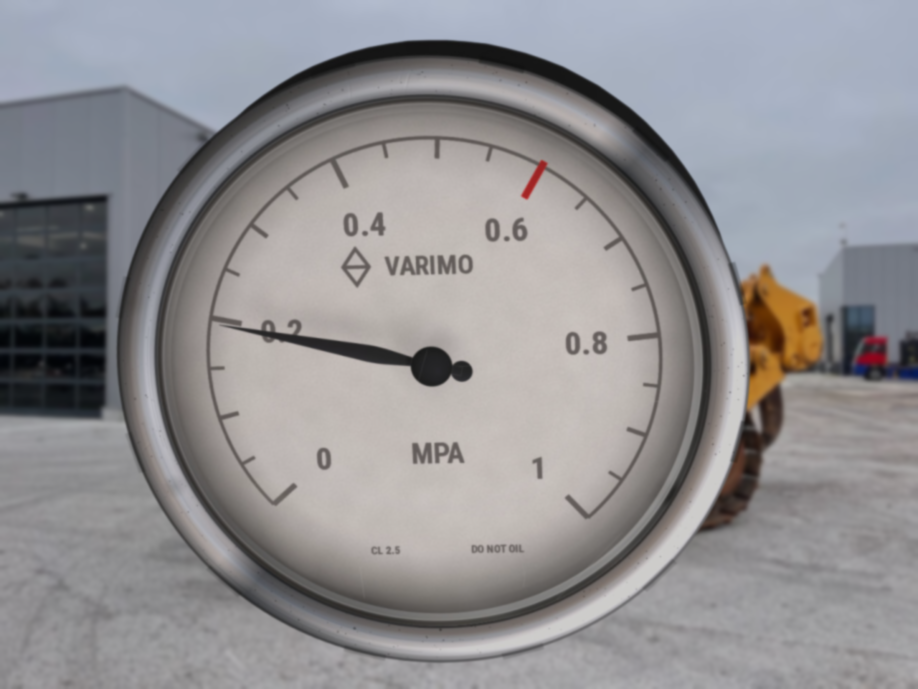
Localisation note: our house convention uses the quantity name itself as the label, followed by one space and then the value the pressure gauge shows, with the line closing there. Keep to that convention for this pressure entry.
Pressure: 0.2 MPa
